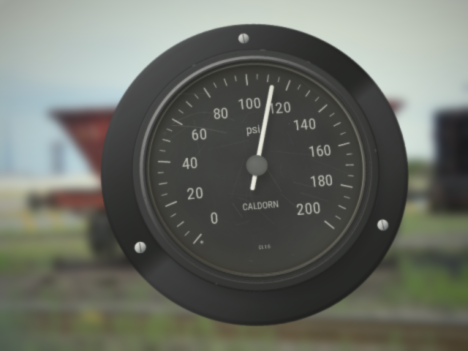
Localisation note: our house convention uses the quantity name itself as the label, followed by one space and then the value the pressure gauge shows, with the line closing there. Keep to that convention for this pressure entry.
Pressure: 112.5 psi
